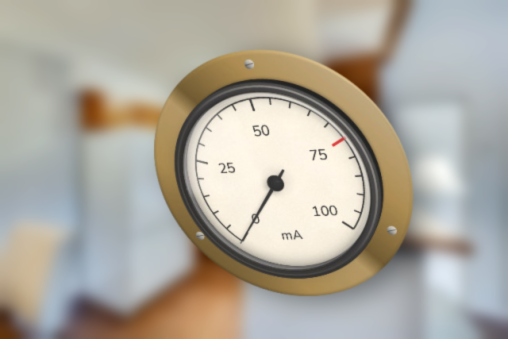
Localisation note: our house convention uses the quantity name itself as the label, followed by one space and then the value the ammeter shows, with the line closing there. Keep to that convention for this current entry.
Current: 0 mA
